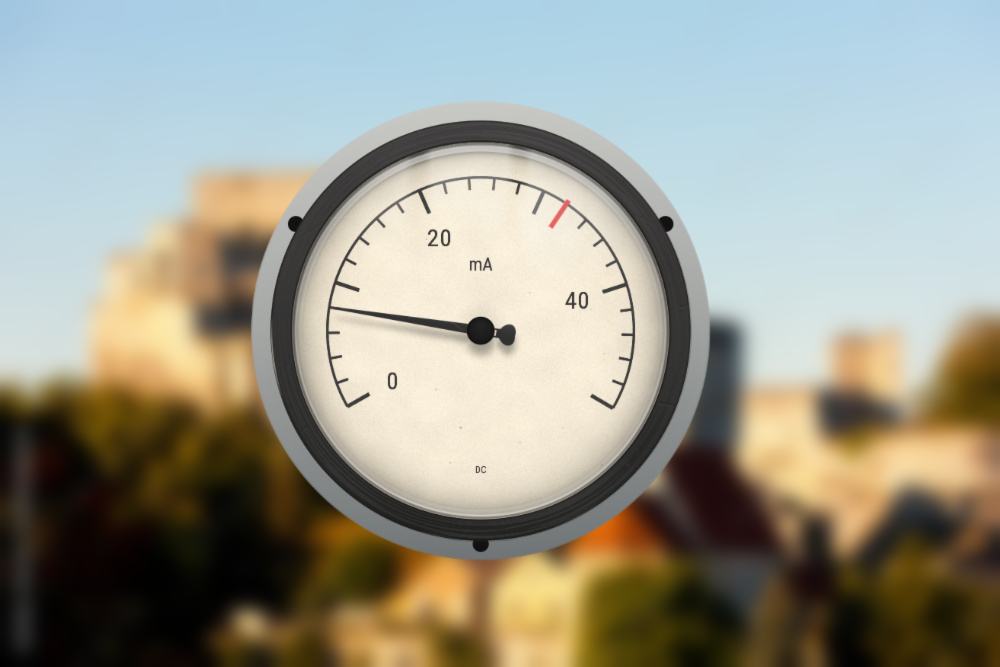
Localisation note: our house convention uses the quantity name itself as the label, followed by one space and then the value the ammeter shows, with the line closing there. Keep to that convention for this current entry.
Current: 8 mA
